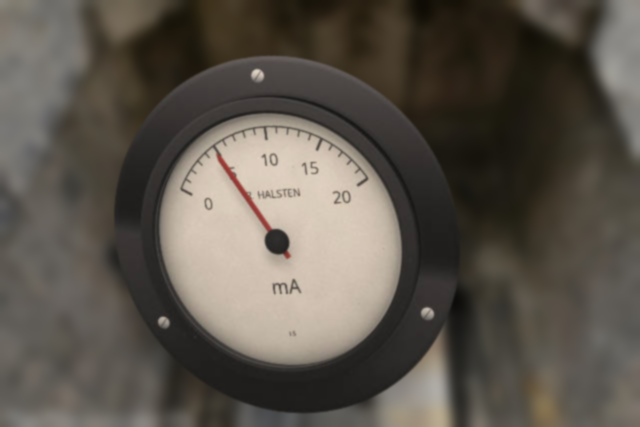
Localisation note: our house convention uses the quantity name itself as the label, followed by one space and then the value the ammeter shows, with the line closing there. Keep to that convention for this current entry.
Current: 5 mA
